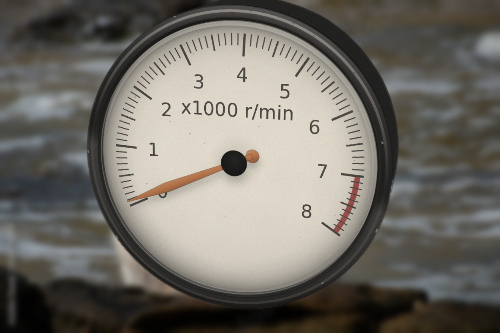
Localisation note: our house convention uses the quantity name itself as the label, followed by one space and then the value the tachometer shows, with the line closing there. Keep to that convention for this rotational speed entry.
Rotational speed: 100 rpm
